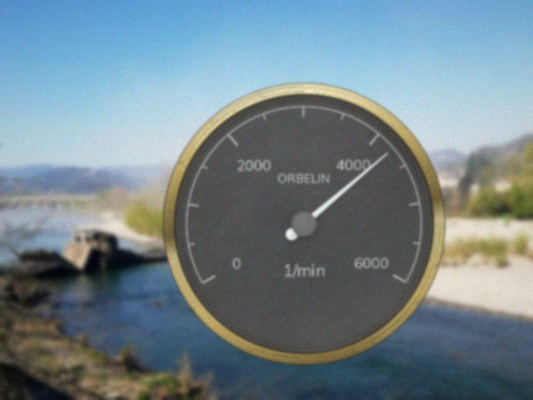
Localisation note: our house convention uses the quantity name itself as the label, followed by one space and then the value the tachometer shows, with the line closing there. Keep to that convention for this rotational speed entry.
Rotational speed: 4250 rpm
